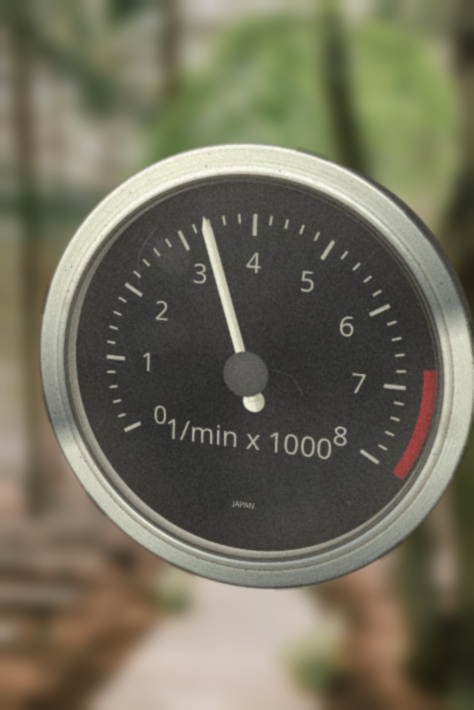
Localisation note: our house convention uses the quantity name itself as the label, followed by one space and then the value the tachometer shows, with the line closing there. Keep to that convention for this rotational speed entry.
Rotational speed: 3400 rpm
